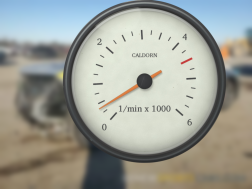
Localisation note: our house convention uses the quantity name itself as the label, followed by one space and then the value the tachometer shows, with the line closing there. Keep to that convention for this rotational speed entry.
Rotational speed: 375 rpm
